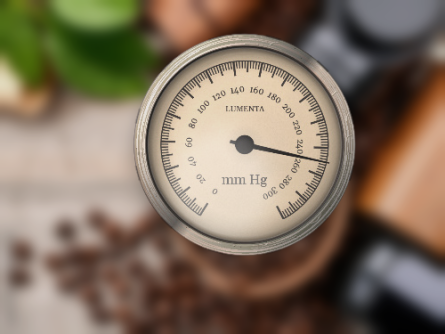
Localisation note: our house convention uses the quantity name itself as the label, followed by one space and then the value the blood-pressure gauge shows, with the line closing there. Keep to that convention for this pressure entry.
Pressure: 250 mmHg
